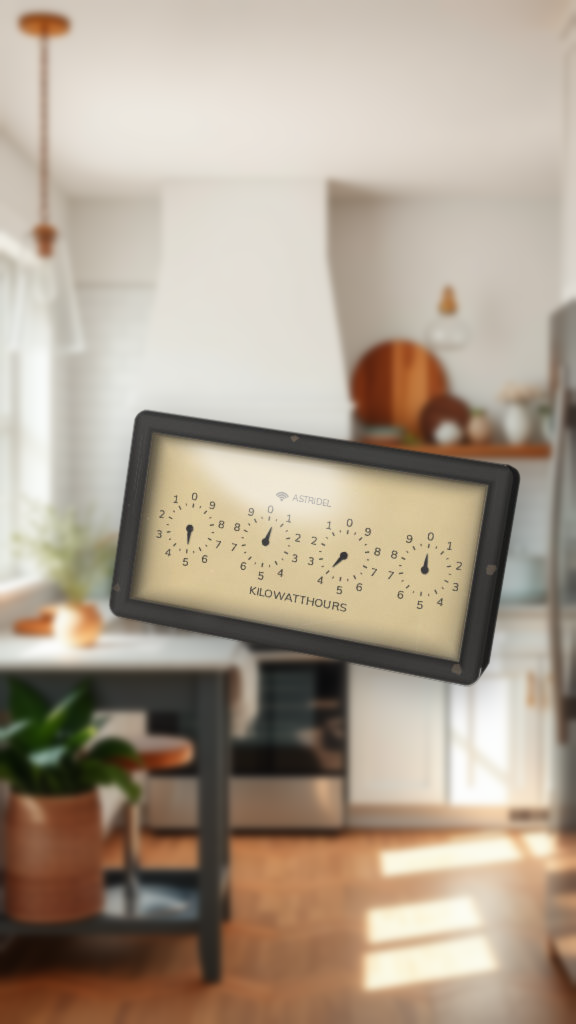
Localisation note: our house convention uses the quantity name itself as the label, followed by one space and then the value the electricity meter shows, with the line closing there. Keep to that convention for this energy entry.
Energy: 5040 kWh
